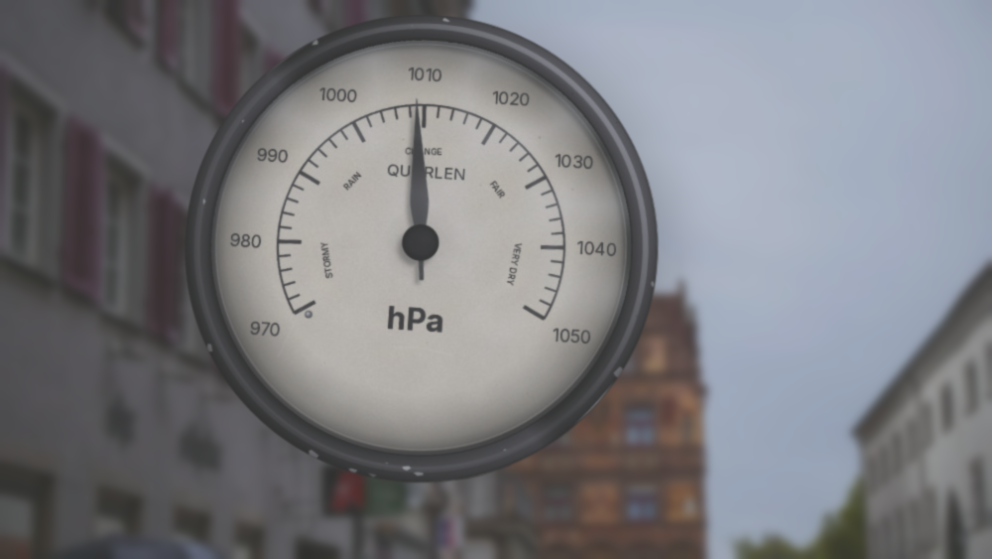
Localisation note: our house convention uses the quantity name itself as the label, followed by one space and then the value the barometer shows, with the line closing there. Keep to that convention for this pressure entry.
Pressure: 1009 hPa
